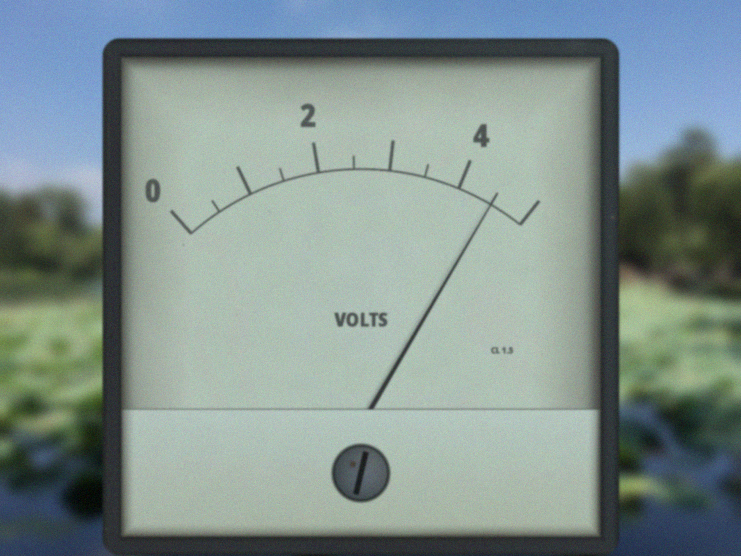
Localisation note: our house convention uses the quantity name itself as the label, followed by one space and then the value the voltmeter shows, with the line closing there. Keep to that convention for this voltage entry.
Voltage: 4.5 V
